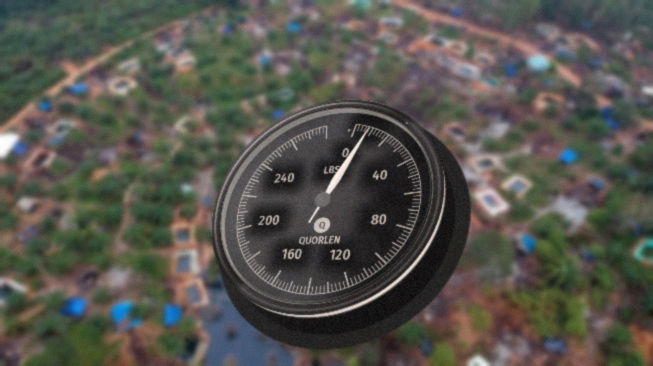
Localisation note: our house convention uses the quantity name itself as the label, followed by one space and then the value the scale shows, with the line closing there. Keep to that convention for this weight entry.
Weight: 10 lb
